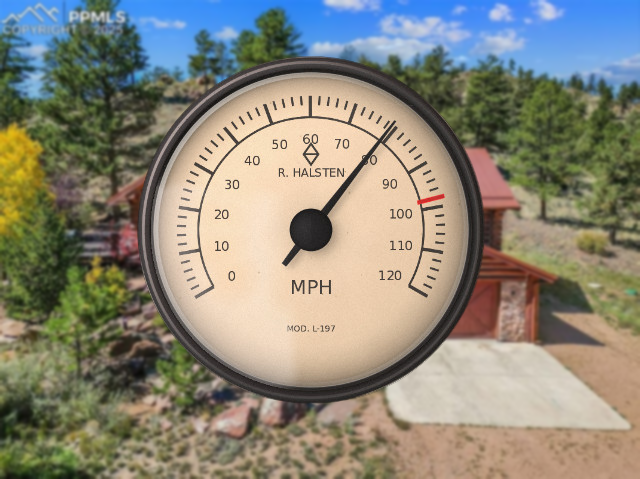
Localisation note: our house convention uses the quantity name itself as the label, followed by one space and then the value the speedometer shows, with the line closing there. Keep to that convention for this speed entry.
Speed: 79 mph
